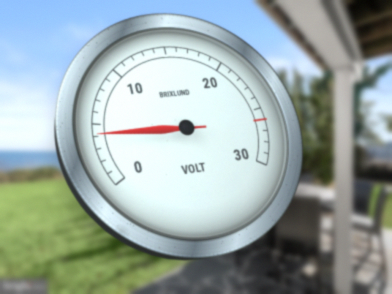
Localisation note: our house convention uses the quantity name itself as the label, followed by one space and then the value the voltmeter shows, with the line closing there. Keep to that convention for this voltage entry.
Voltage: 4 V
